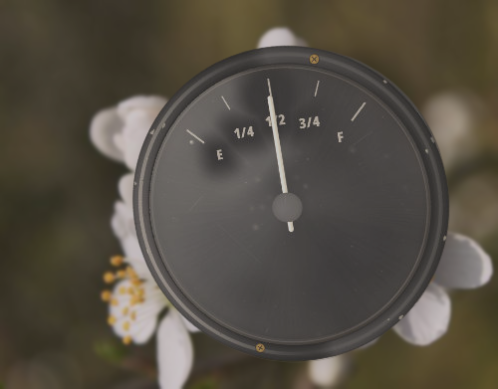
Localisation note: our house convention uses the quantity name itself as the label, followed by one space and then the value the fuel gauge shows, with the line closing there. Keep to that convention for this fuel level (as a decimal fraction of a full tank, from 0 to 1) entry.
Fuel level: 0.5
